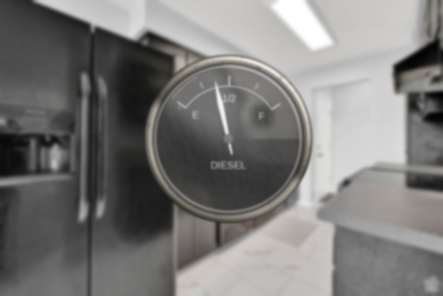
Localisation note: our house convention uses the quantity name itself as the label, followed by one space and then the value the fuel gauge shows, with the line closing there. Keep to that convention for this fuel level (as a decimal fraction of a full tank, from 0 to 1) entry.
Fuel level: 0.375
